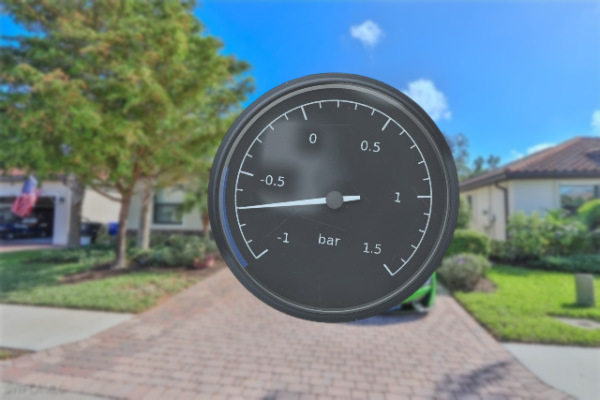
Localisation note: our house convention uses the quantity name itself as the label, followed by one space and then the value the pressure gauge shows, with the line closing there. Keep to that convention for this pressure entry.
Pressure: -0.7 bar
